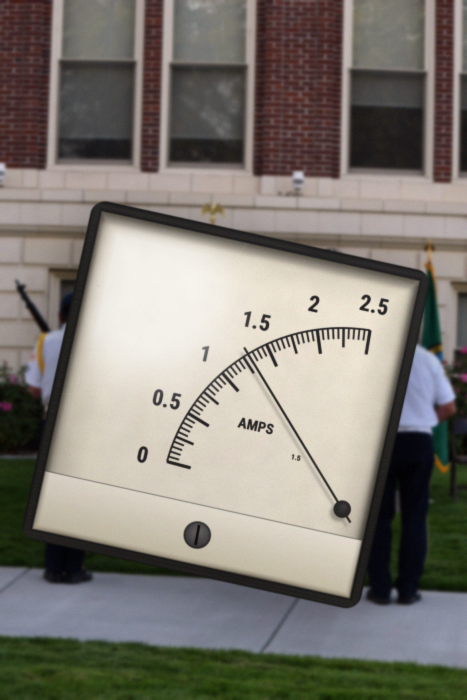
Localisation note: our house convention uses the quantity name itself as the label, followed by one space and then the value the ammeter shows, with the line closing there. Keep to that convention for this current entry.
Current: 1.3 A
